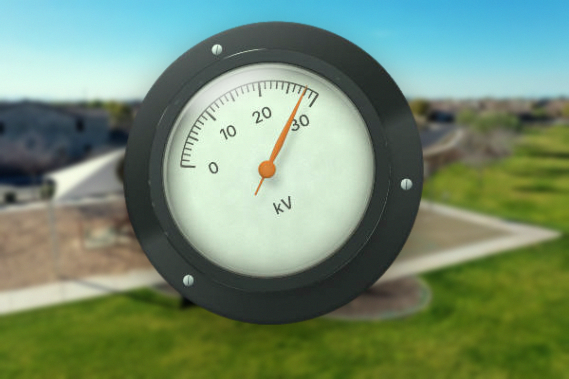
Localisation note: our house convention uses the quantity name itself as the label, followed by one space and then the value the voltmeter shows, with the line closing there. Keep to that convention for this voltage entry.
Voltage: 28 kV
